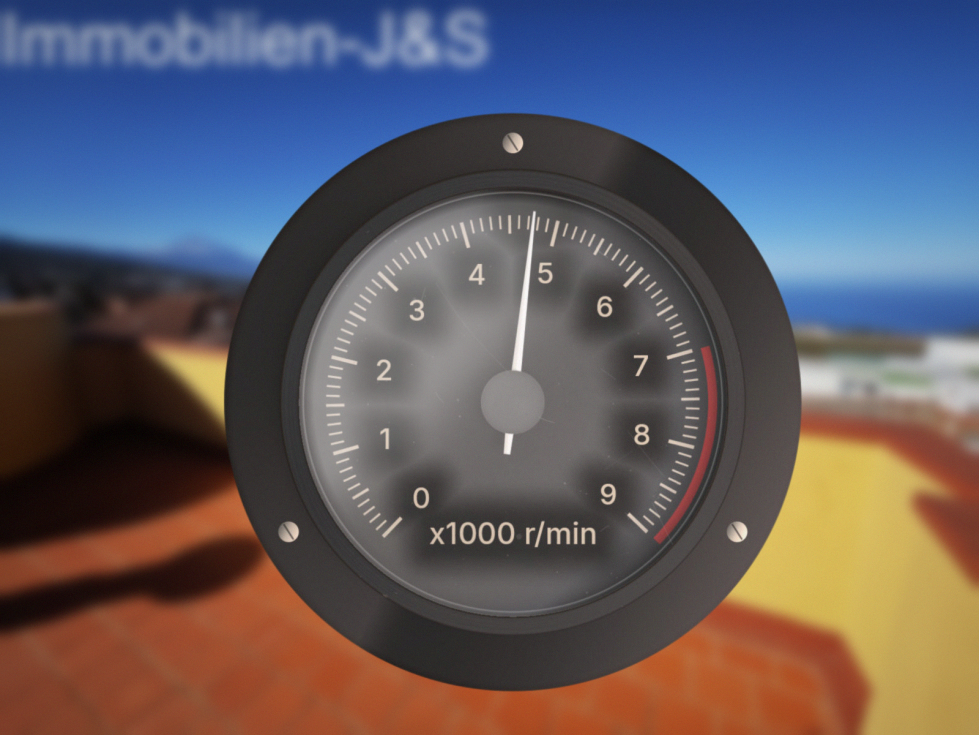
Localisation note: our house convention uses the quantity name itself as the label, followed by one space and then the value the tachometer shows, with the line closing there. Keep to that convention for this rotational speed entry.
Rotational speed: 4750 rpm
